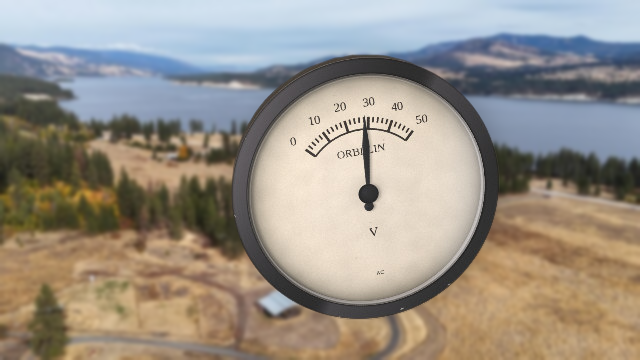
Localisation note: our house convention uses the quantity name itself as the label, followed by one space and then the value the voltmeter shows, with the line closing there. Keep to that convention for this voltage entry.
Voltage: 28 V
